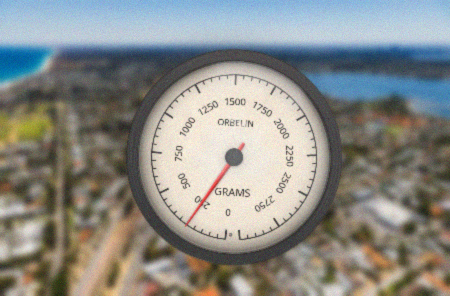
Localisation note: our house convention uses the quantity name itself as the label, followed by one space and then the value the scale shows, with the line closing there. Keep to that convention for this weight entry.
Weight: 250 g
